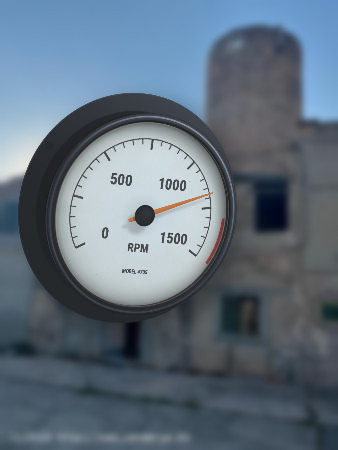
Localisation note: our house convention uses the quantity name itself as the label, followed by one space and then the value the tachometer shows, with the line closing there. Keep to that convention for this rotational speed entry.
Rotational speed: 1175 rpm
